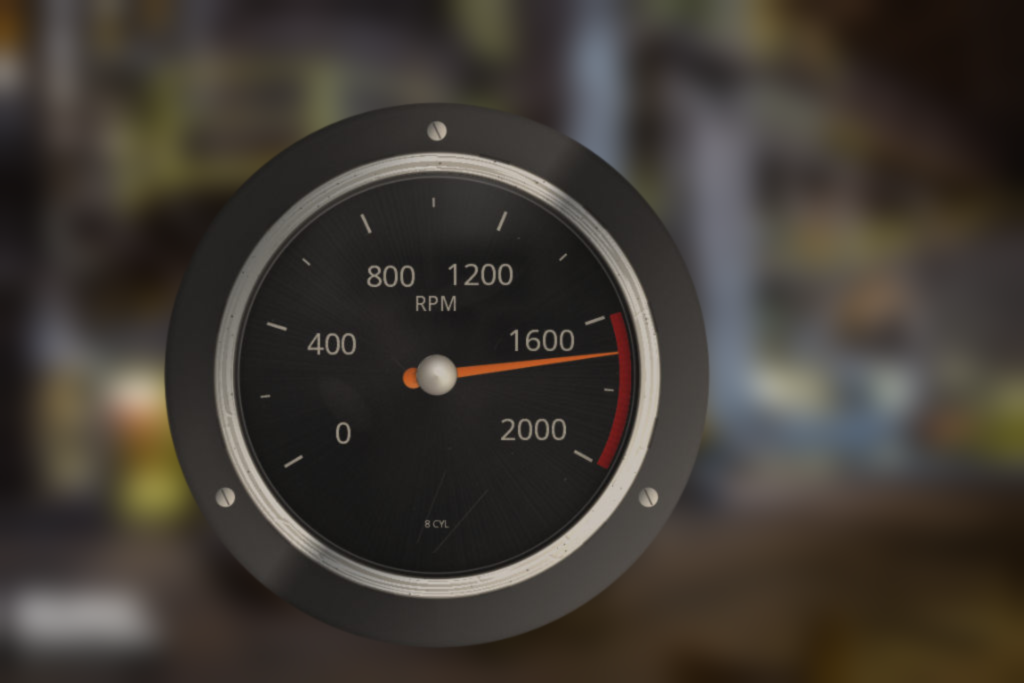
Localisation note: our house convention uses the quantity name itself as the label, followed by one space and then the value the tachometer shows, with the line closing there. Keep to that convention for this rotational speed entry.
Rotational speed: 1700 rpm
